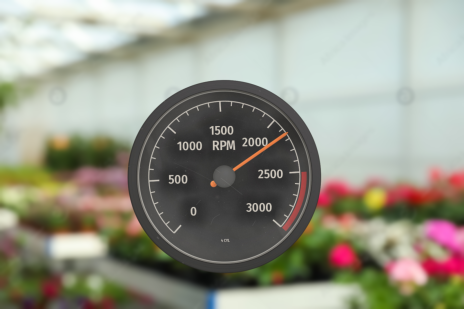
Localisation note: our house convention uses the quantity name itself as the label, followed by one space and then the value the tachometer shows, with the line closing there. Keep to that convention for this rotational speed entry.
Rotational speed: 2150 rpm
